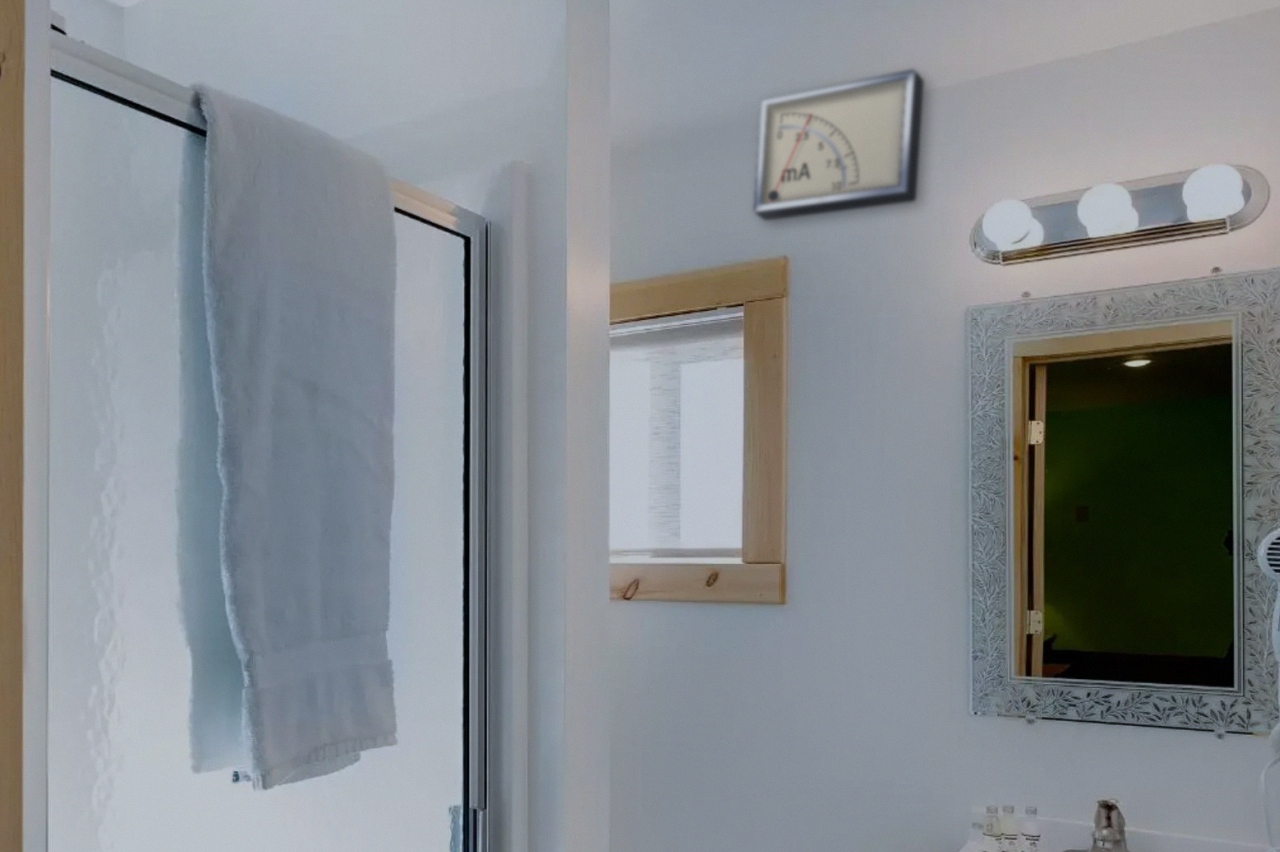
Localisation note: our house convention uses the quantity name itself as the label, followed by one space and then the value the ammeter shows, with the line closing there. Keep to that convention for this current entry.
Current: 2.5 mA
